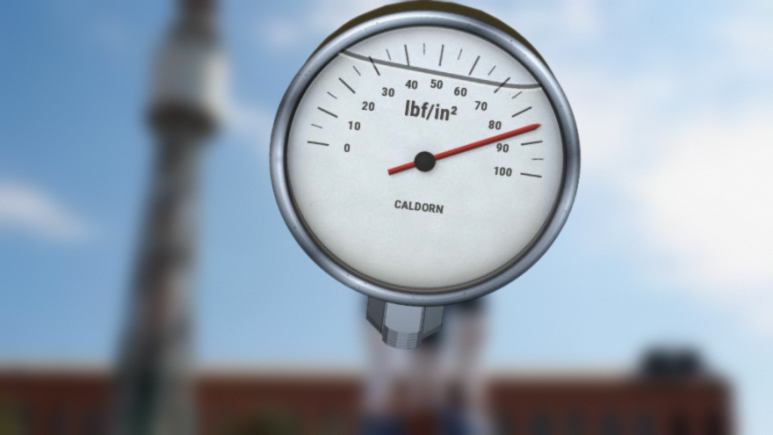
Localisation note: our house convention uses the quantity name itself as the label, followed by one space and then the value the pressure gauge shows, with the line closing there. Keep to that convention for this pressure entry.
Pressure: 85 psi
